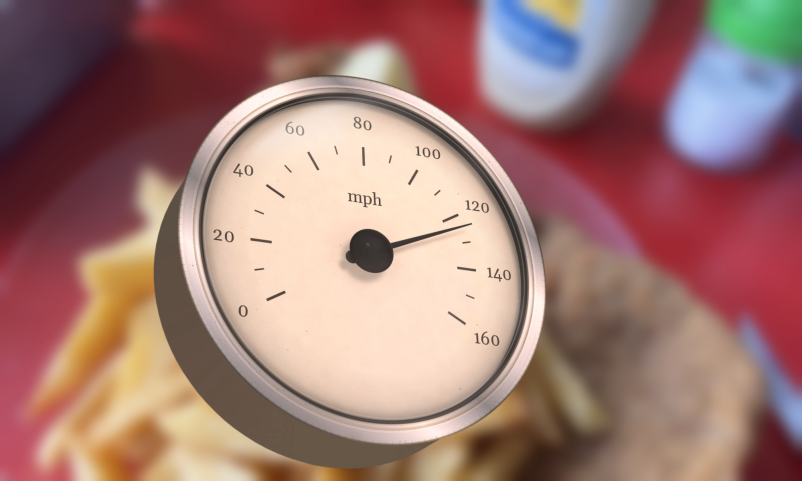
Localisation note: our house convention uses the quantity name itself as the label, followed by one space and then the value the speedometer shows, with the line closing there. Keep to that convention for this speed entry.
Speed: 125 mph
